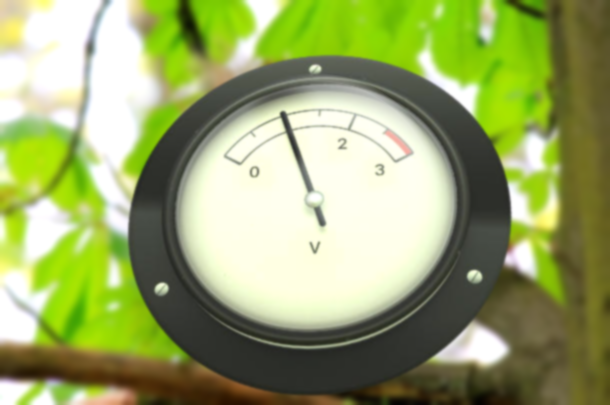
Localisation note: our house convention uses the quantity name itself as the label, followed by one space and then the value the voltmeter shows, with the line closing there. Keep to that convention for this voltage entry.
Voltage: 1 V
